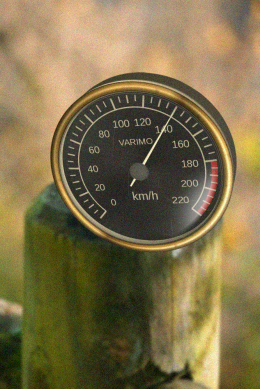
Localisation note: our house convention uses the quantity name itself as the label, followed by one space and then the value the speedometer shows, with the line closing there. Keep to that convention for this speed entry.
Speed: 140 km/h
